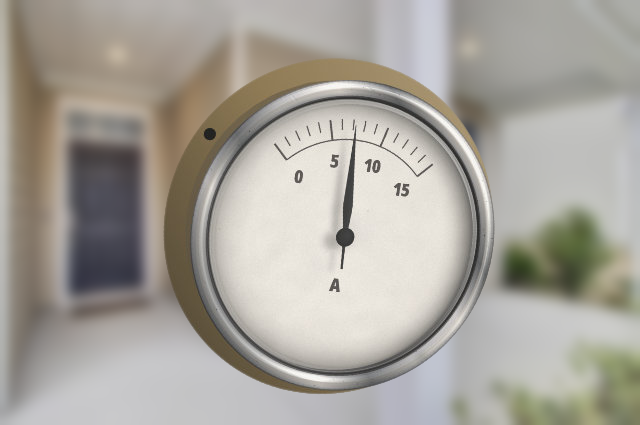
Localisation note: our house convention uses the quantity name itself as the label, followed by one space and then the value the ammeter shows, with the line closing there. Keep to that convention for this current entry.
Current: 7 A
